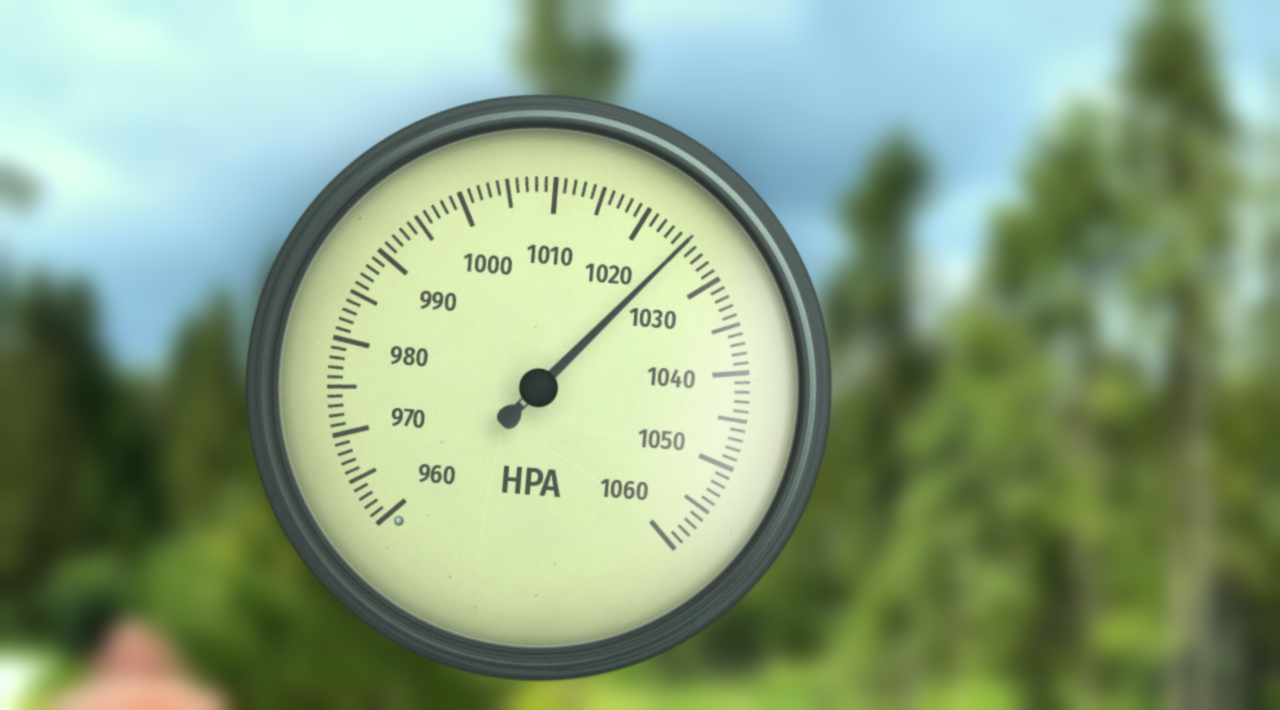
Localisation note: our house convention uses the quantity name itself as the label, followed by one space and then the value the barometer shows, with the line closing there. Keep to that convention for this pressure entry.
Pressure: 1025 hPa
